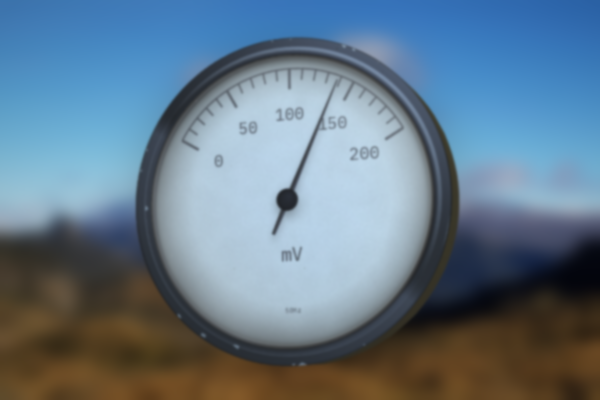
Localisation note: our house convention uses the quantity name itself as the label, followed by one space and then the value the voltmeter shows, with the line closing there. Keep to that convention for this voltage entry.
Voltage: 140 mV
